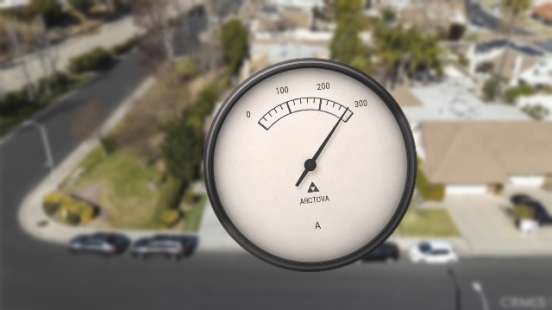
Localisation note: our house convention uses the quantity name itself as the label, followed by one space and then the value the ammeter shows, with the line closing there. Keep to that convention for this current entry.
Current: 280 A
